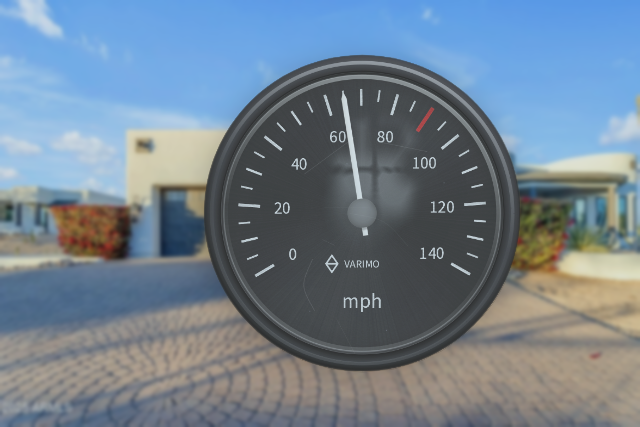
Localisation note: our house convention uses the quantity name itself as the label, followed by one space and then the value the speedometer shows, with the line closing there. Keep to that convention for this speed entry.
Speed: 65 mph
